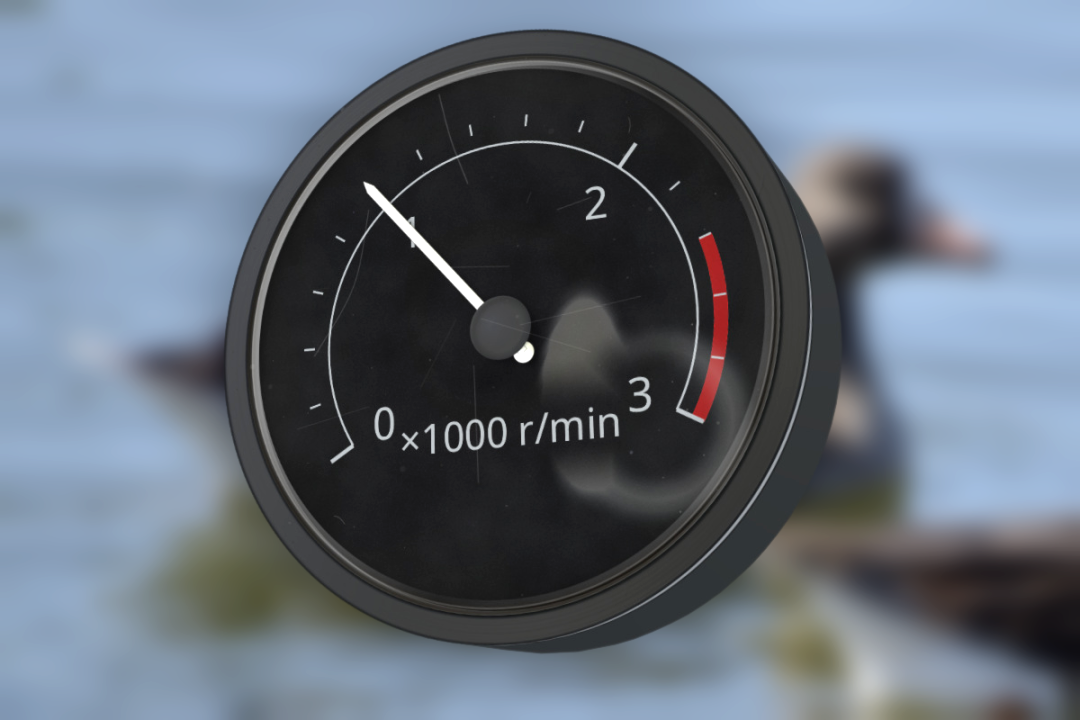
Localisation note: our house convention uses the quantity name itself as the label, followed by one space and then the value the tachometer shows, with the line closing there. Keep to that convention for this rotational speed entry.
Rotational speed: 1000 rpm
